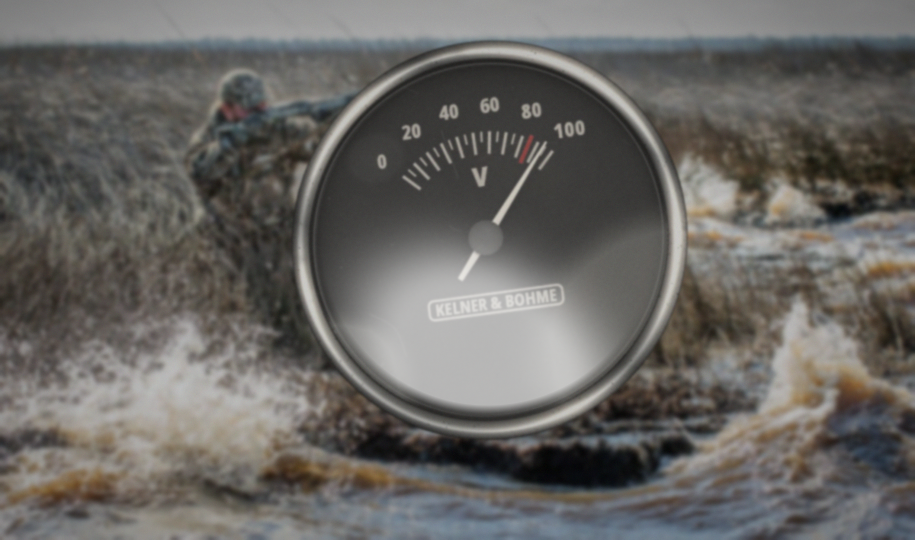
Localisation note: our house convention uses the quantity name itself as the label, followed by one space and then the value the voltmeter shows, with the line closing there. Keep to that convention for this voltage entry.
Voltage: 95 V
